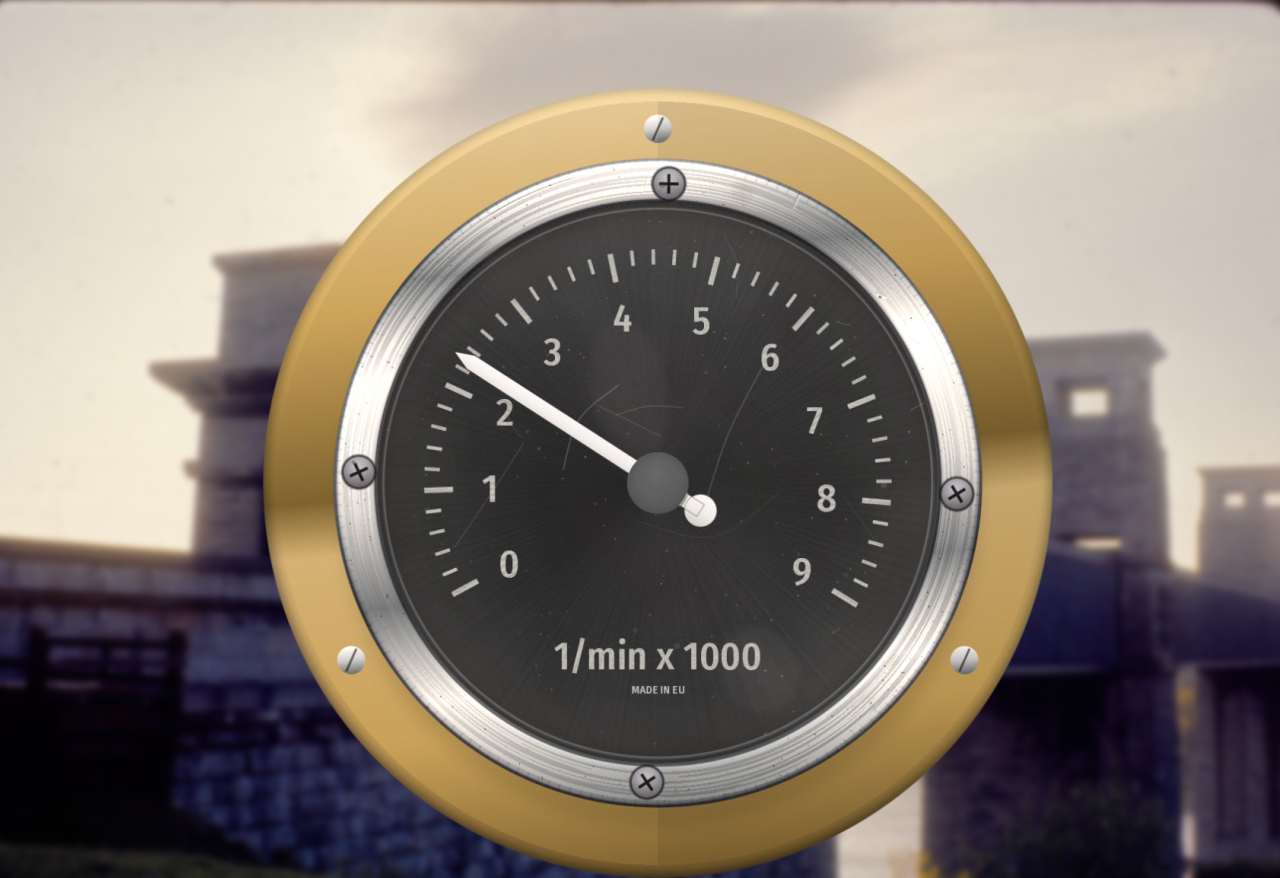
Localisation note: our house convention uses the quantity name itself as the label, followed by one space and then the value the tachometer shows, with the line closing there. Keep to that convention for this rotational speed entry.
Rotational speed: 2300 rpm
